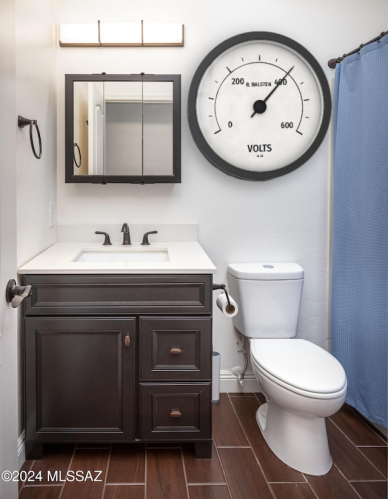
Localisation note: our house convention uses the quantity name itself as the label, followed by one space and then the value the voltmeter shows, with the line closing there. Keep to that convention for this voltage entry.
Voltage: 400 V
